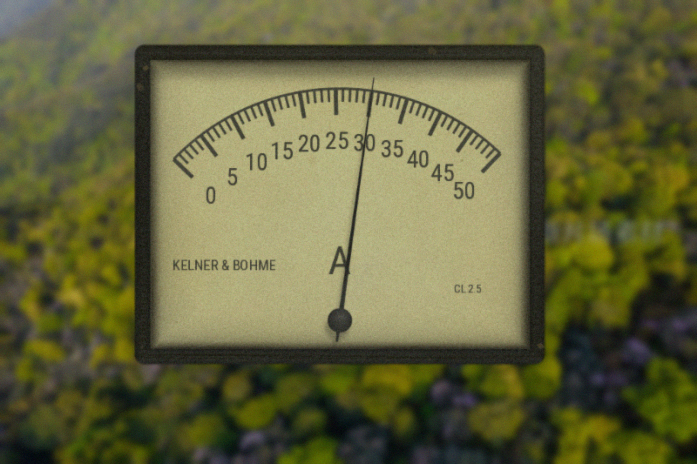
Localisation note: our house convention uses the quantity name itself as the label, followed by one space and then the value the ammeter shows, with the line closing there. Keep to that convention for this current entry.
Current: 30 A
